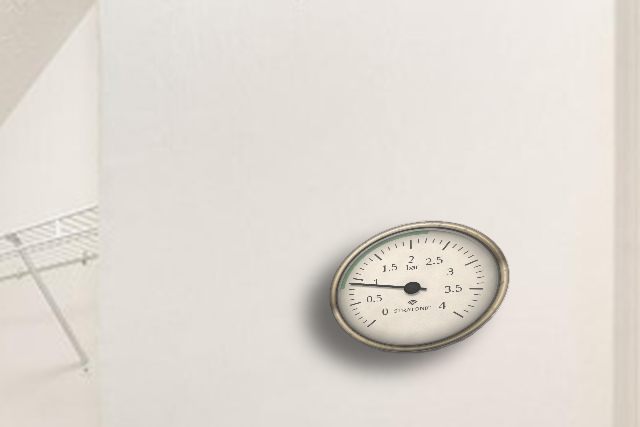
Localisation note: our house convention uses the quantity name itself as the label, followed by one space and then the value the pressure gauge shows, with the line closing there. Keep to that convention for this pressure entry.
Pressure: 0.9 bar
